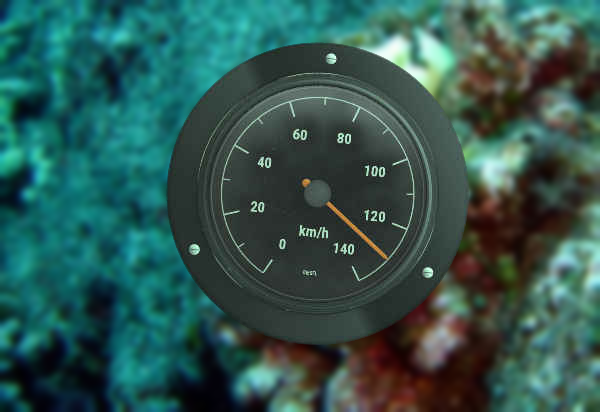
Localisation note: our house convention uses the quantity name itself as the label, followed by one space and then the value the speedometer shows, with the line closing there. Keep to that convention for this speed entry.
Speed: 130 km/h
